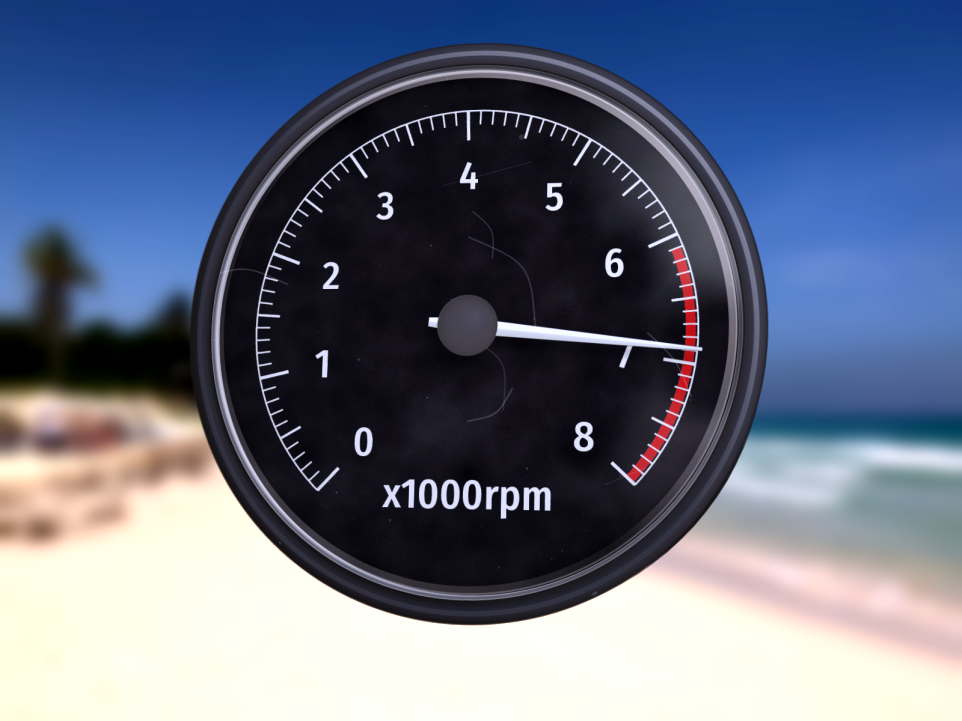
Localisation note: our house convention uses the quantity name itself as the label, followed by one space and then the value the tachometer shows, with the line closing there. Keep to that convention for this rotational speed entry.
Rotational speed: 6900 rpm
